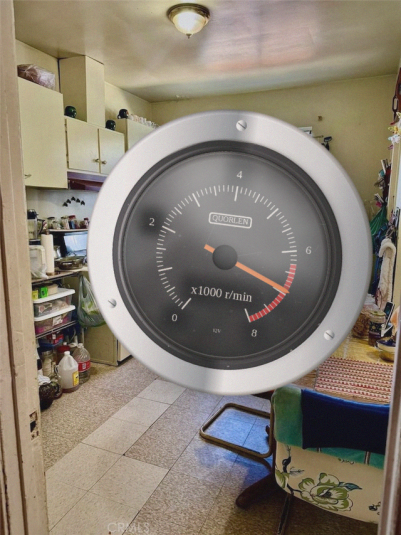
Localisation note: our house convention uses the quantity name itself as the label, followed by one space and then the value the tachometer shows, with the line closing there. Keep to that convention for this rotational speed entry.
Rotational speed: 6900 rpm
